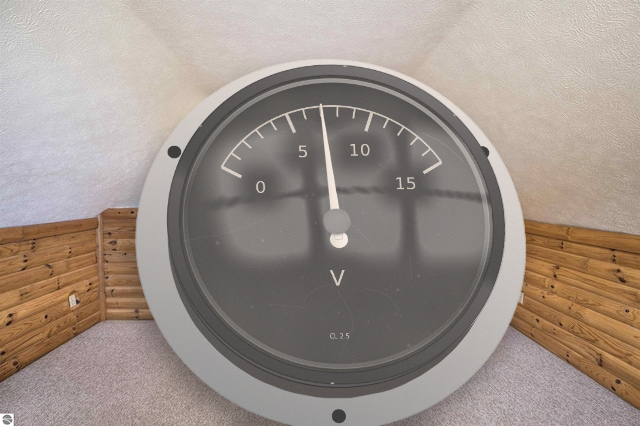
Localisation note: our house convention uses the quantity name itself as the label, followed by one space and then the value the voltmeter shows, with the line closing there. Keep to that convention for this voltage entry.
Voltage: 7 V
